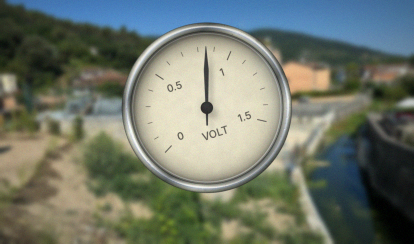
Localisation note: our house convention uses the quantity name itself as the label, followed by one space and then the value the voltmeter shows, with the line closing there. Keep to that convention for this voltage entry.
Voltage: 0.85 V
